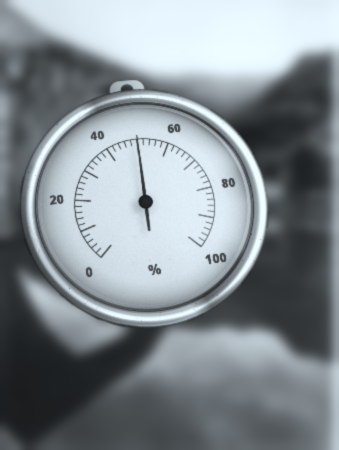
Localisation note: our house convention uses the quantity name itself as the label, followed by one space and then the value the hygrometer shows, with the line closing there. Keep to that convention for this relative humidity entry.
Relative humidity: 50 %
